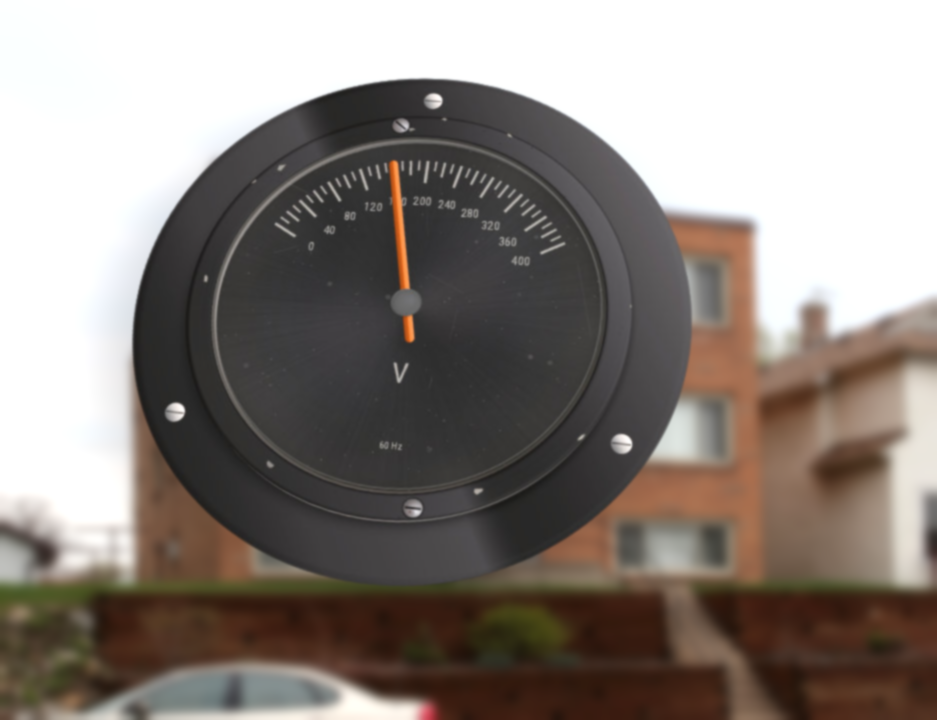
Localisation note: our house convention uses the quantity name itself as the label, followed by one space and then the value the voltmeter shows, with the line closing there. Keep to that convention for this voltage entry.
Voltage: 160 V
